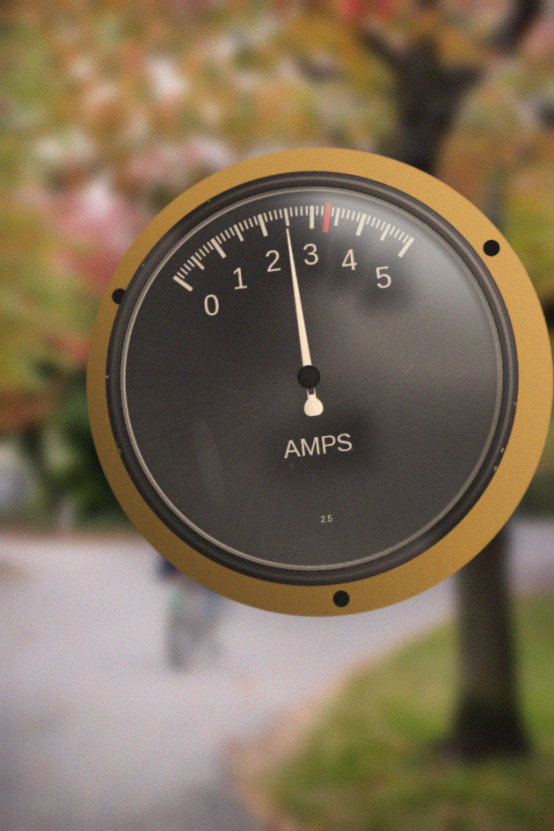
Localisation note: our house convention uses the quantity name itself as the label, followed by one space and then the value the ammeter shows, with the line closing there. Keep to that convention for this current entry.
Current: 2.5 A
